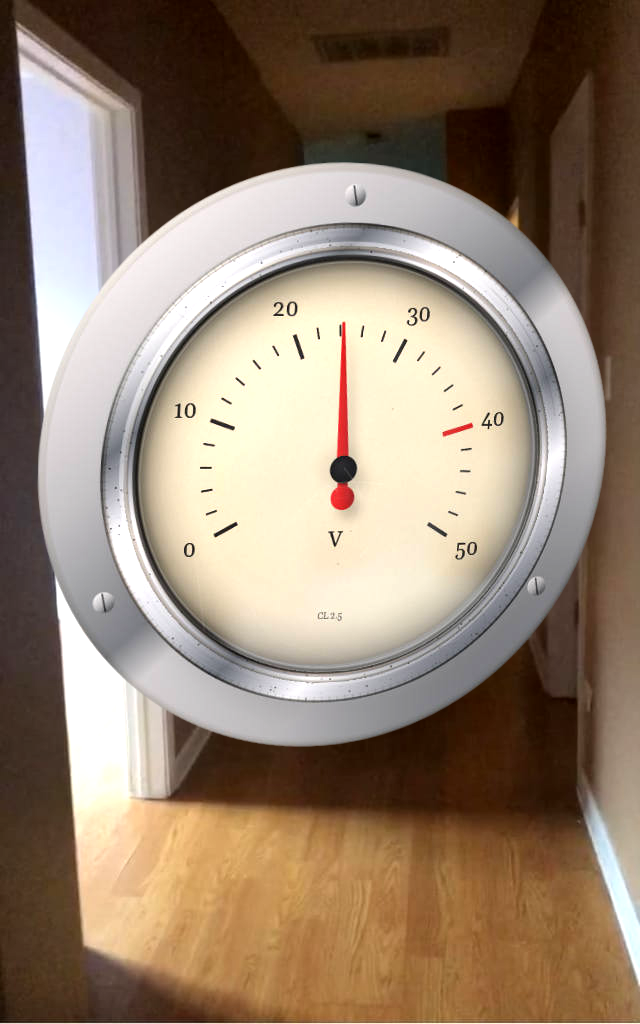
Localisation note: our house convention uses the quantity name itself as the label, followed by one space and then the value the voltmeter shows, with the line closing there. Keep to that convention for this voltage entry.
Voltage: 24 V
